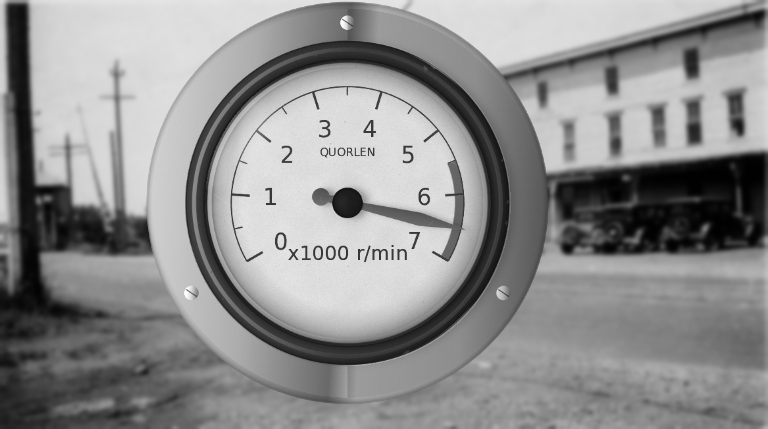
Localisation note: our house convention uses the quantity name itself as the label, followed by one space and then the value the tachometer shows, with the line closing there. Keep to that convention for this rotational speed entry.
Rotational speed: 6500 rpm
